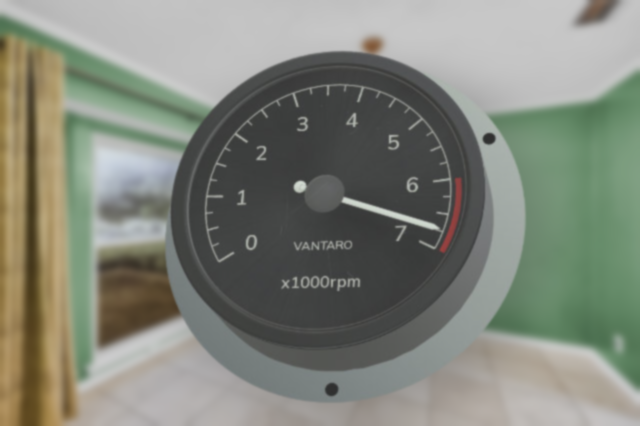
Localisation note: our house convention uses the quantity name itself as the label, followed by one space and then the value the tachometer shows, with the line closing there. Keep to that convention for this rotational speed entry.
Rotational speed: 6750 rpm
